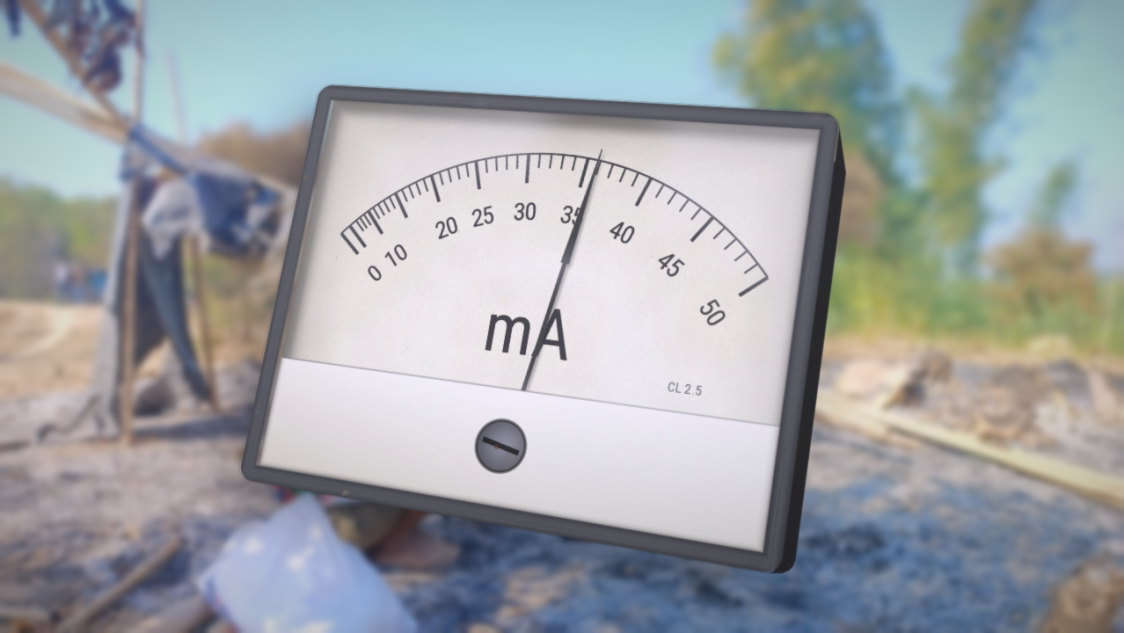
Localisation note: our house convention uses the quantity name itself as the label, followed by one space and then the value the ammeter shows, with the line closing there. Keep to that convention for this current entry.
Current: 36 mA
